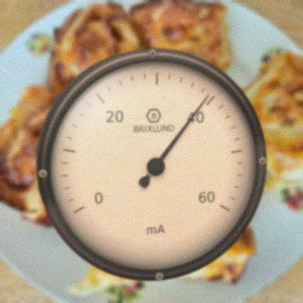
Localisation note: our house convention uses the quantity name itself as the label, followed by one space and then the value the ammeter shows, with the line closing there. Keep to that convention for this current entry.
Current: 39 mA
